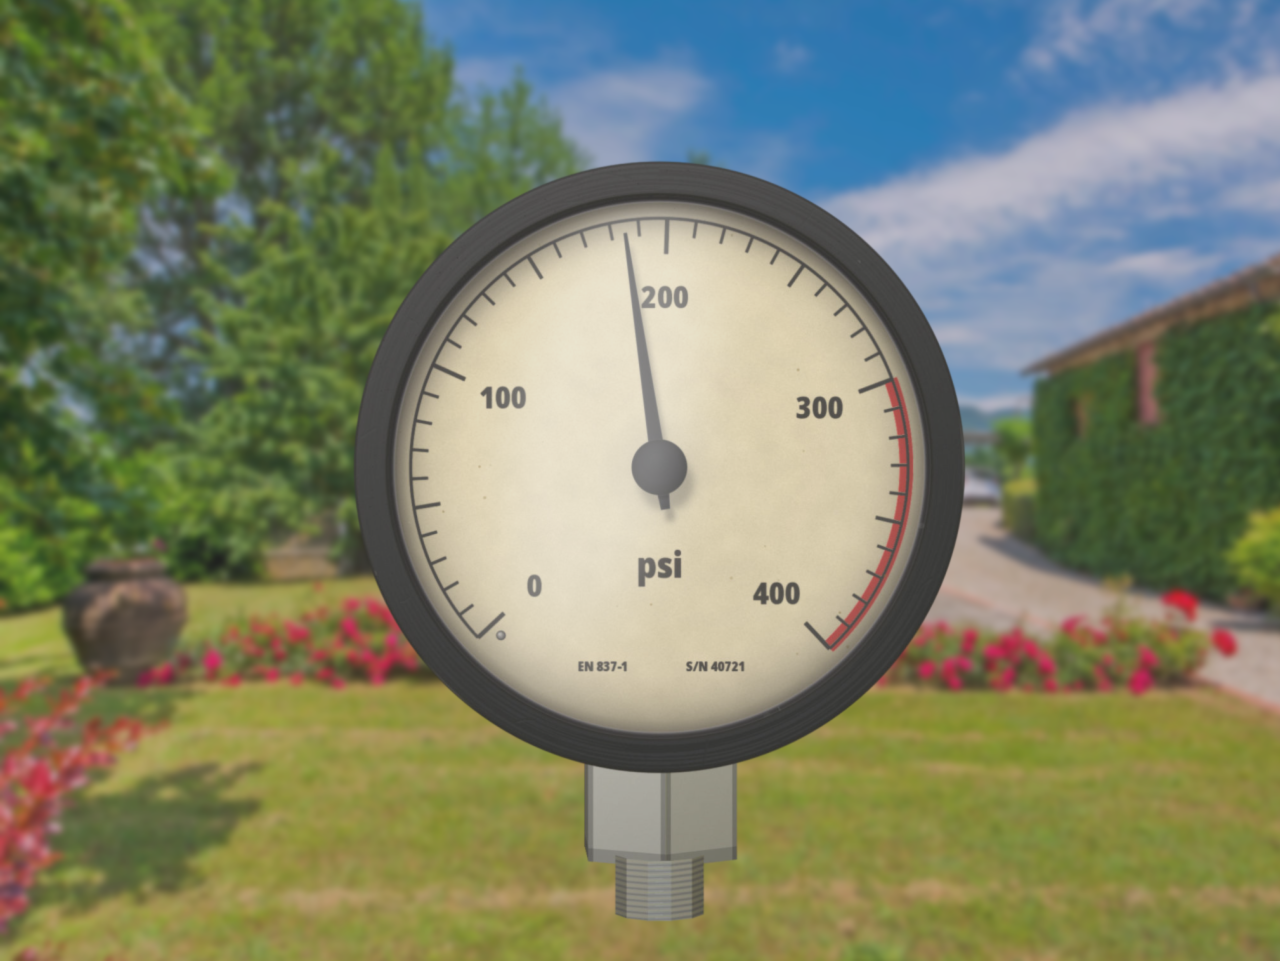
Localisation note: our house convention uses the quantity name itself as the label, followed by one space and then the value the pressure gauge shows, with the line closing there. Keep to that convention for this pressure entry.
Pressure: 185 psi
